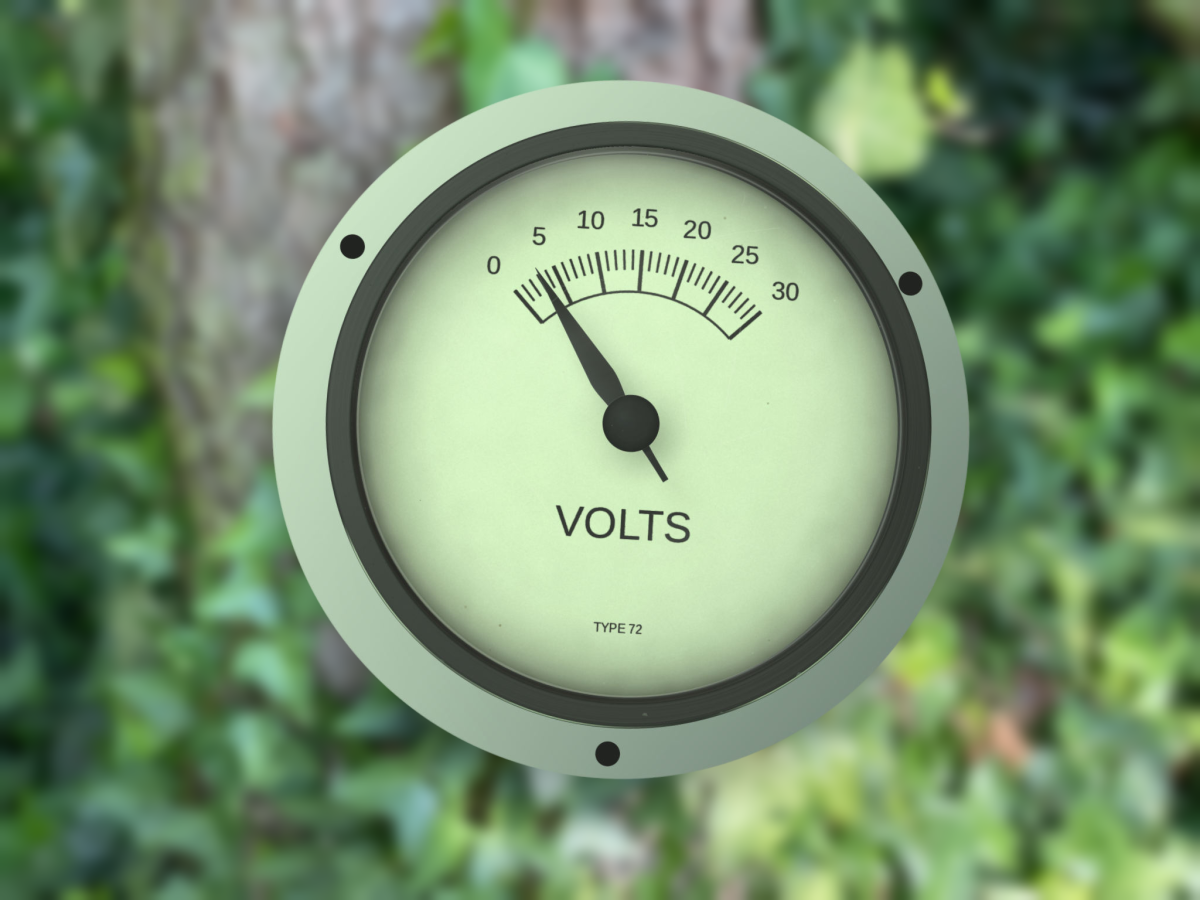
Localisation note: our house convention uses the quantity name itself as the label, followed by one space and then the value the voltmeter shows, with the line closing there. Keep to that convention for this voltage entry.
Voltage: 3 V
